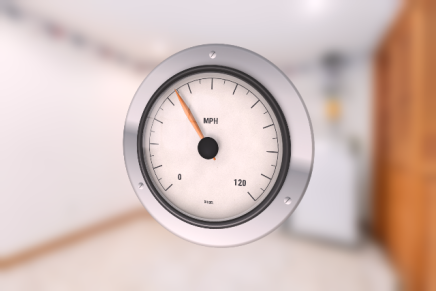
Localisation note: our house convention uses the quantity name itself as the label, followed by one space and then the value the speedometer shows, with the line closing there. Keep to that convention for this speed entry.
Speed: 45 mph
